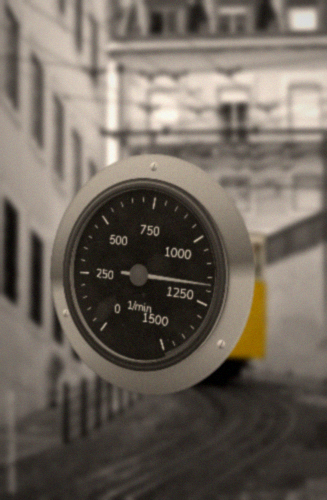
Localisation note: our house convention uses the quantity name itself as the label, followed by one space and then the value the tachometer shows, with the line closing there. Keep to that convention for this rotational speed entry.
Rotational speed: 1175 rpm
